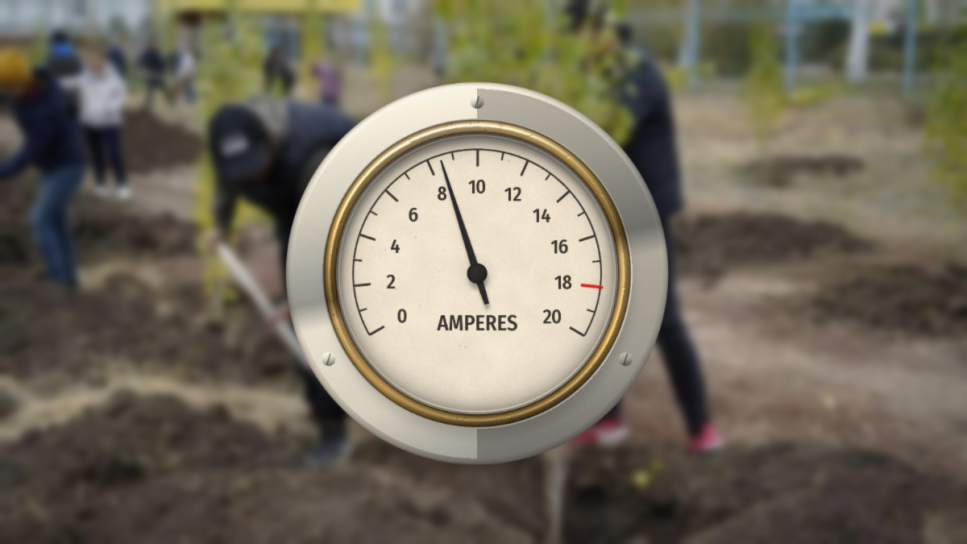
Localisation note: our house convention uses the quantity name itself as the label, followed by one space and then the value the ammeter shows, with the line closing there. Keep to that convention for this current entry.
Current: 8.5 A
